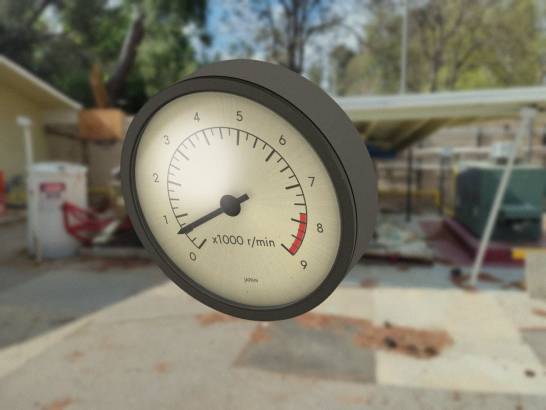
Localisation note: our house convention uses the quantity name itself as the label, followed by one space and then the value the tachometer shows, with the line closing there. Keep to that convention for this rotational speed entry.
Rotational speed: 625 rpm
